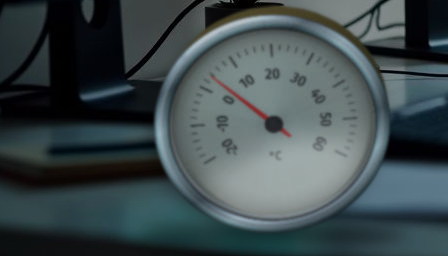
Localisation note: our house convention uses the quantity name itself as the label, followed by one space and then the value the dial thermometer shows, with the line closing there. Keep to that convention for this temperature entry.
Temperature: 4 °C
